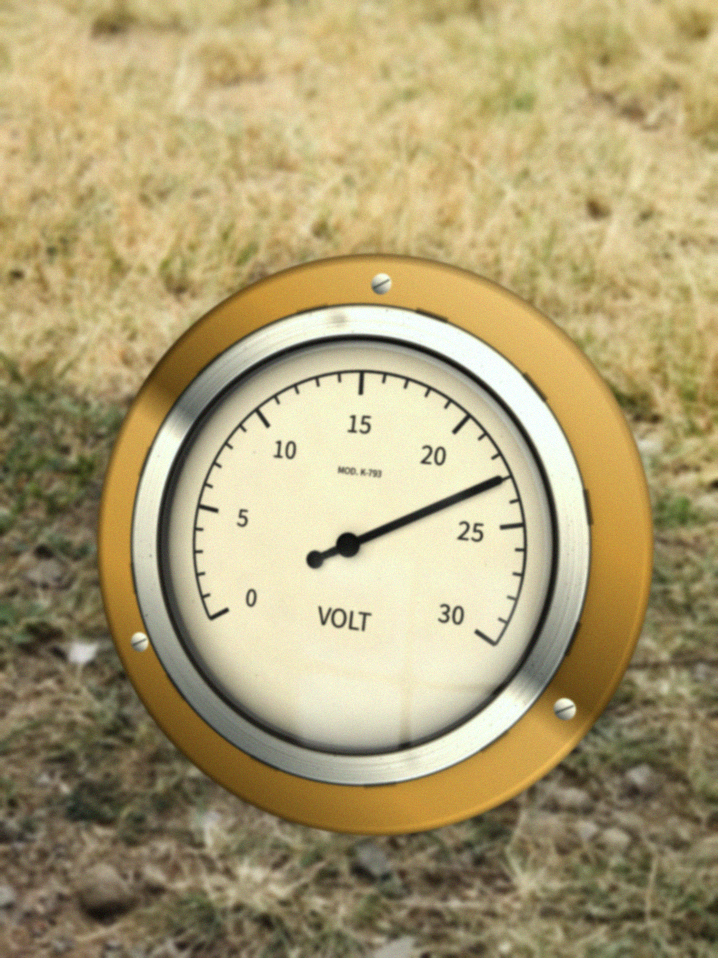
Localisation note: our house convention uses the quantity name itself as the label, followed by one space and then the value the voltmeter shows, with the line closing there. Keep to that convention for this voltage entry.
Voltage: 23 V
